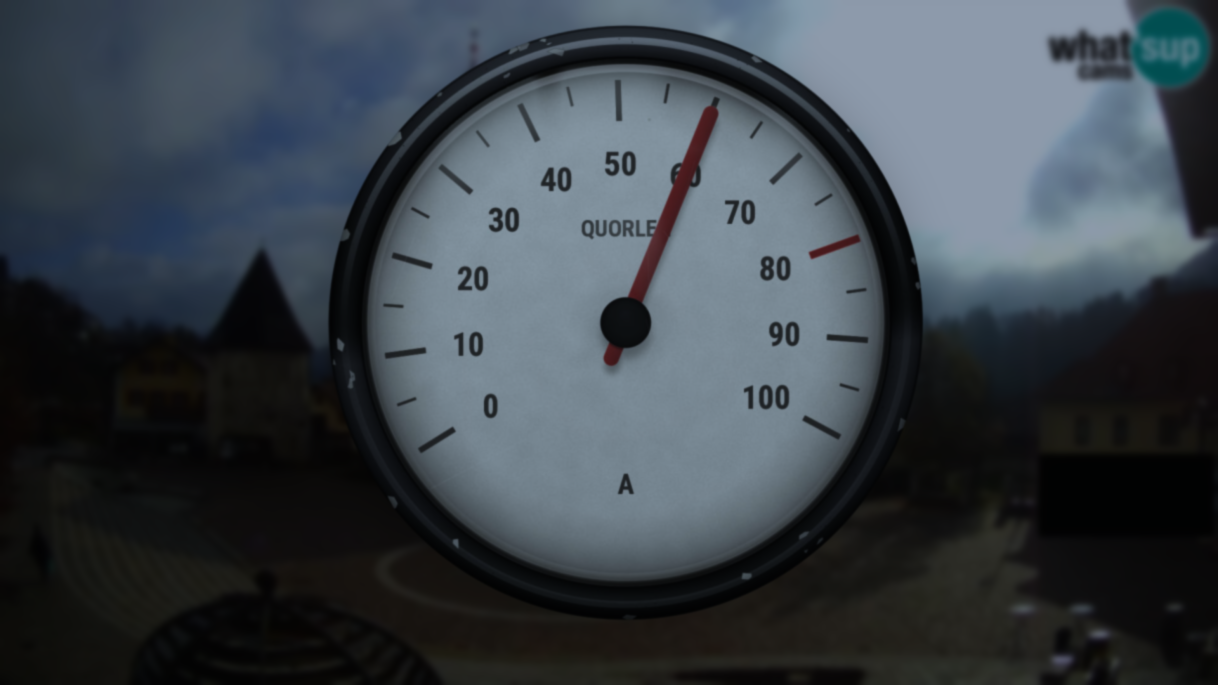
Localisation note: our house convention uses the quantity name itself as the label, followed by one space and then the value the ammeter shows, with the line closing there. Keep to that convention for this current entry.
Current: 60 A
